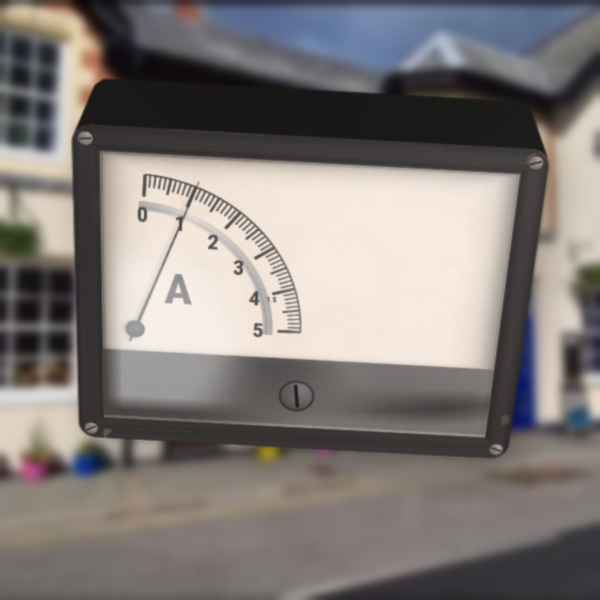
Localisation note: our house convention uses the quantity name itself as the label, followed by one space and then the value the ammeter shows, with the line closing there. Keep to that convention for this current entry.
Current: 1 A
